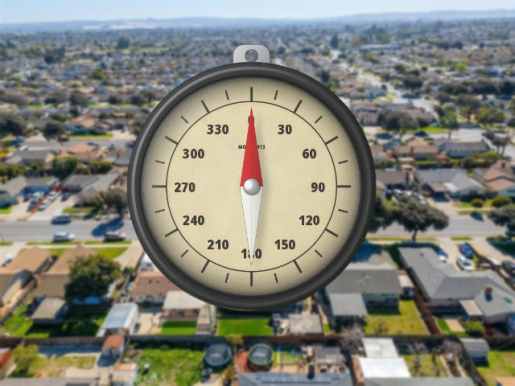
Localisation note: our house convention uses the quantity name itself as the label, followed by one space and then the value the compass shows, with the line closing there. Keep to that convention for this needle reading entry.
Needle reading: 0 °
